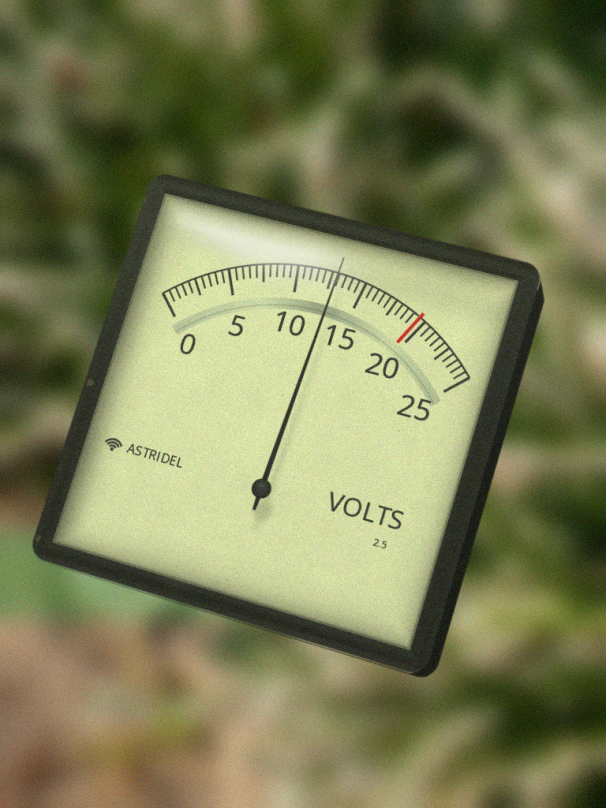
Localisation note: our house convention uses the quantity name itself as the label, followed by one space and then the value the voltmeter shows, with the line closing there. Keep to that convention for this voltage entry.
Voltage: 13 V
